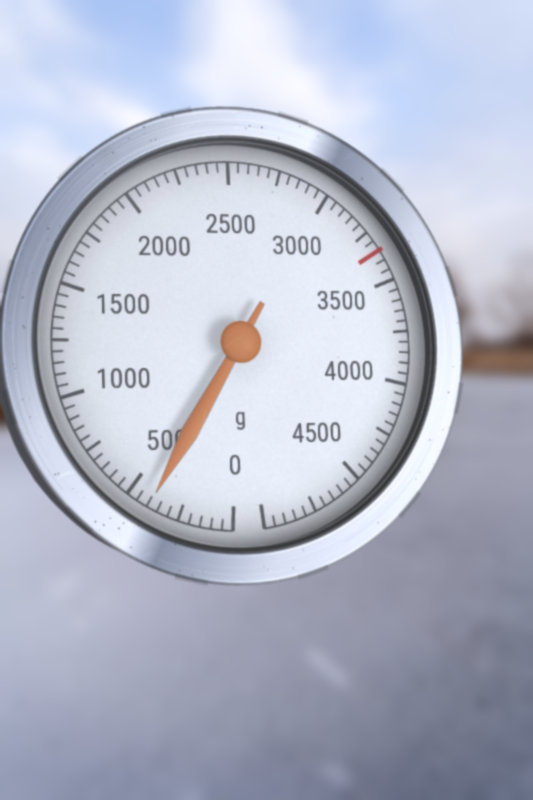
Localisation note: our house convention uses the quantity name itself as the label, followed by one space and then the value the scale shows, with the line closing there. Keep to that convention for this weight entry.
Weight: 400 g
